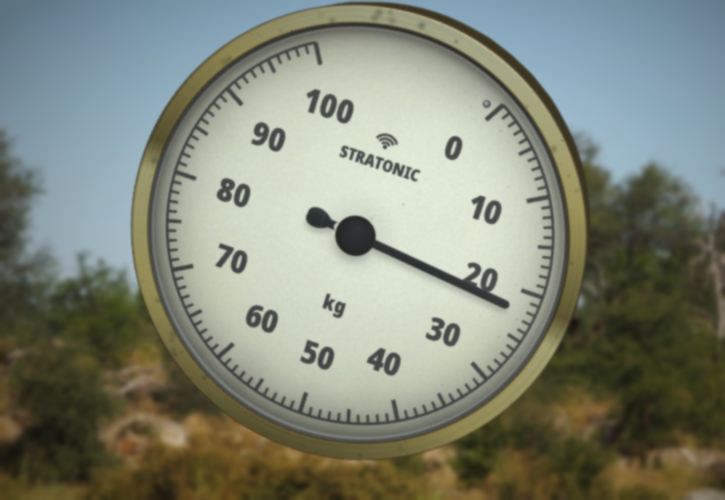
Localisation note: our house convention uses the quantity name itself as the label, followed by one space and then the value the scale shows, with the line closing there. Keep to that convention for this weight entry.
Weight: 22 kg
